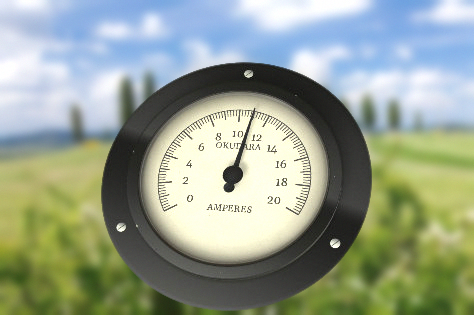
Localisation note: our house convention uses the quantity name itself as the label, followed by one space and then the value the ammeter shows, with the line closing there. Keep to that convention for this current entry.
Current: 11 A
